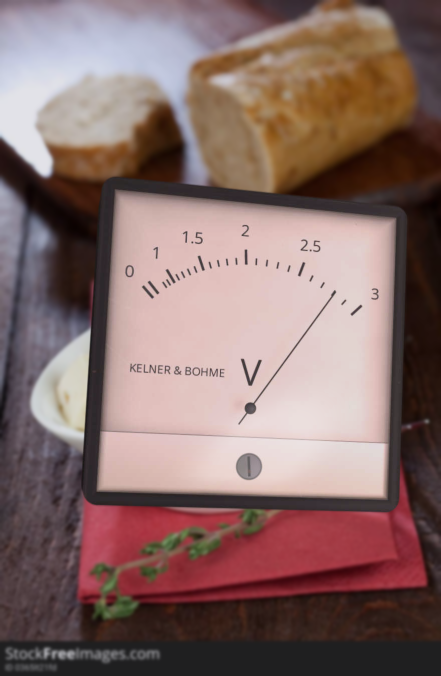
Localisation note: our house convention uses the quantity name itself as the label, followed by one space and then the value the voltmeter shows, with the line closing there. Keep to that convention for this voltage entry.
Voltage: 2.8 V
